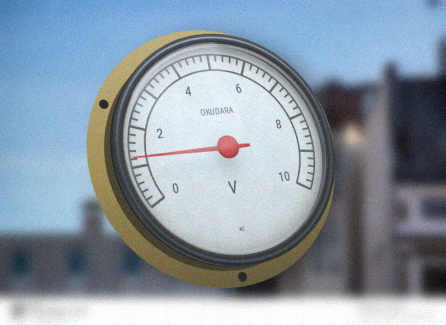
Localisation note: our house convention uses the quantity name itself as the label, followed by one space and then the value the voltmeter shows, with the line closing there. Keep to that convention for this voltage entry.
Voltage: 1.2 V
